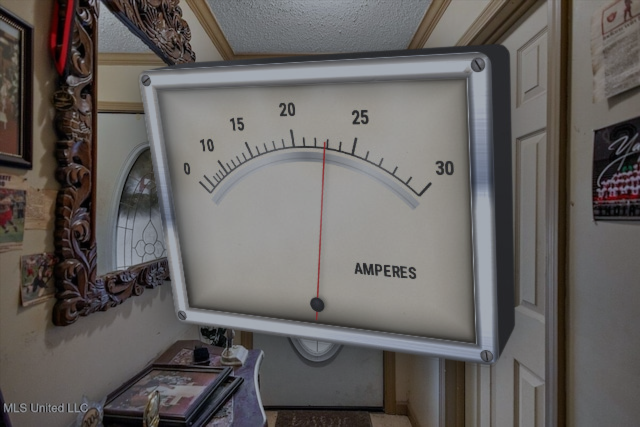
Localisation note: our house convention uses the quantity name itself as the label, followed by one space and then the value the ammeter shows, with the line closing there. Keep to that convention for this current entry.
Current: 23 A
